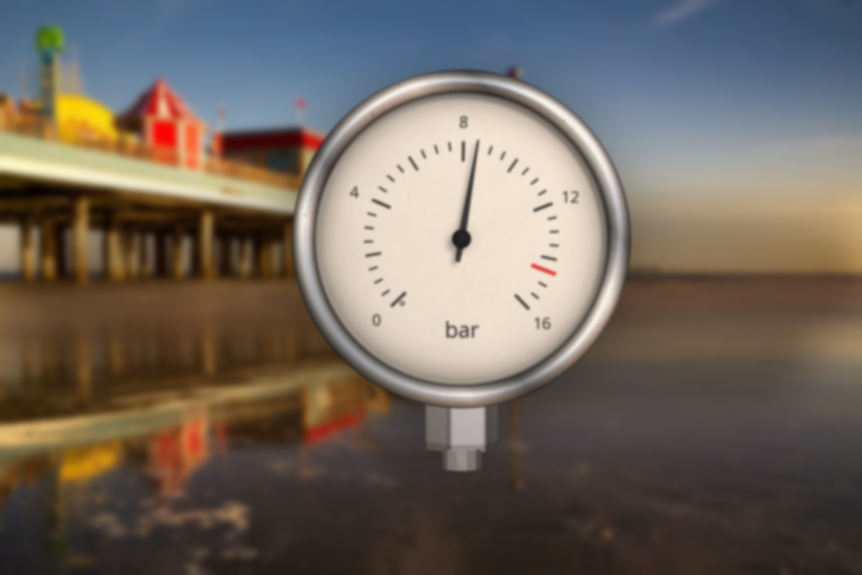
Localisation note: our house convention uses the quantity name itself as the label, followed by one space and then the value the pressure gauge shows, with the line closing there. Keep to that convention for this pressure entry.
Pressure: 8.5 bar
